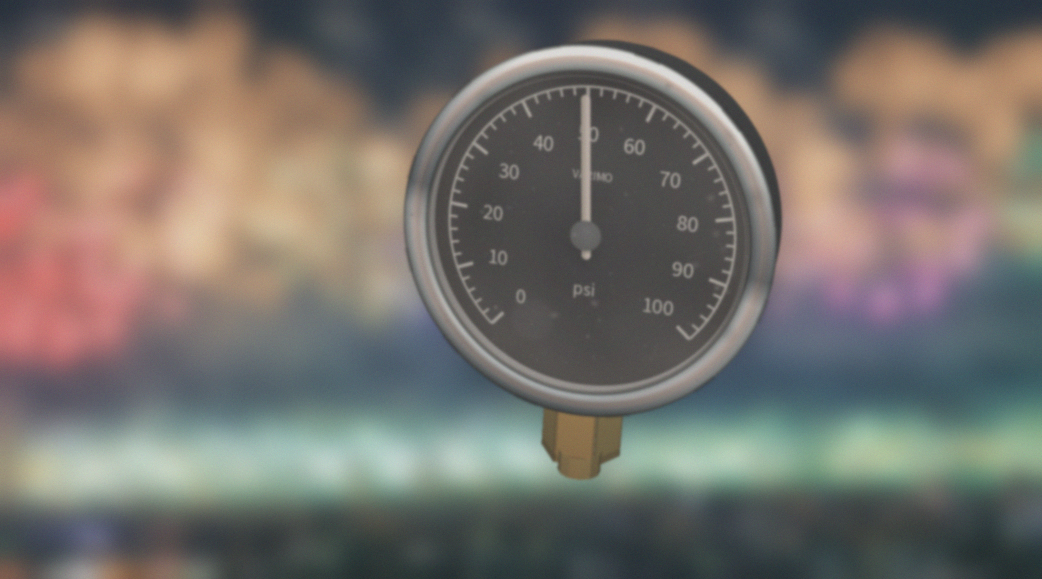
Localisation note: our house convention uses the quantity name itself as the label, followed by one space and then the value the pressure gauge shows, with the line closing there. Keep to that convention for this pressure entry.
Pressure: 50 psi
